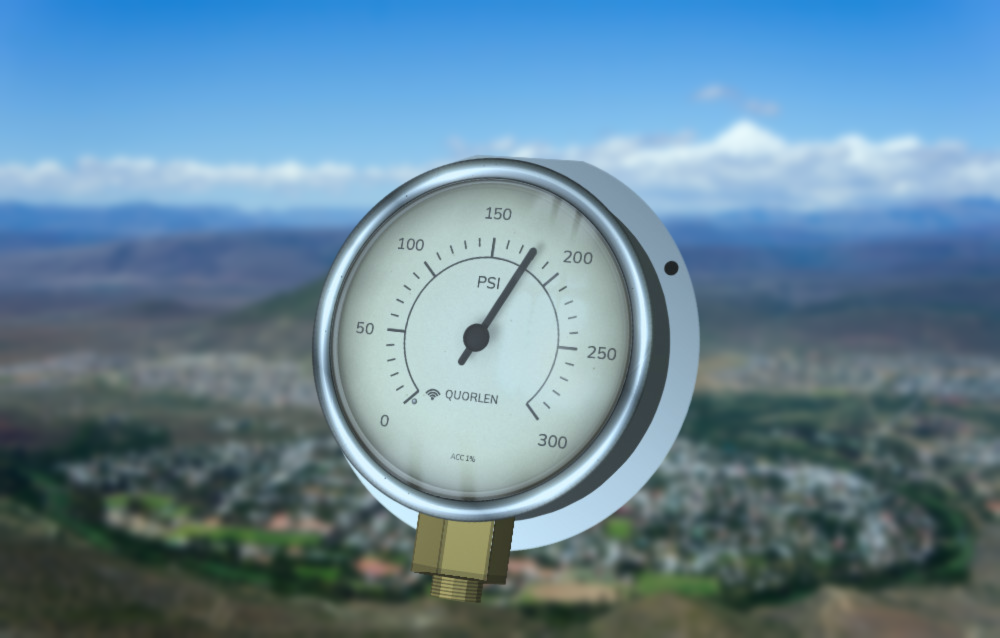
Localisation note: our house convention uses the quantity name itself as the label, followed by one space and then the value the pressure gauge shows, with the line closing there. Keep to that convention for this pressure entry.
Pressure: 180 psi
